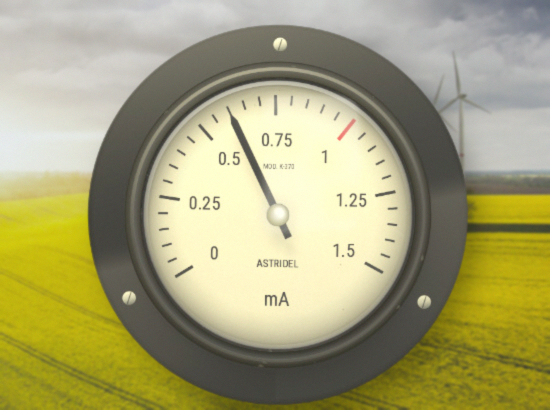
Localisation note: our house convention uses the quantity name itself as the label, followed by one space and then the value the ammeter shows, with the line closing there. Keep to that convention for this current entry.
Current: 0.6 mA
